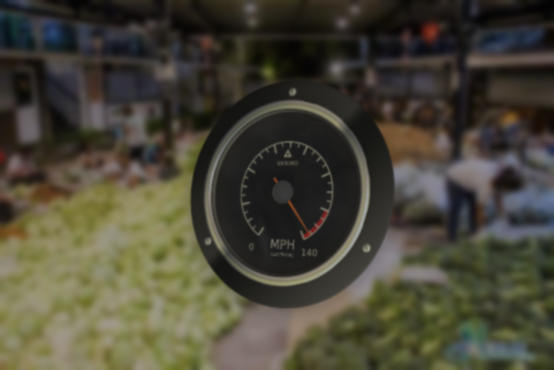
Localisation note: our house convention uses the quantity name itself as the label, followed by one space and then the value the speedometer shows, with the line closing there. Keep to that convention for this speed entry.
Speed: 135 mph
